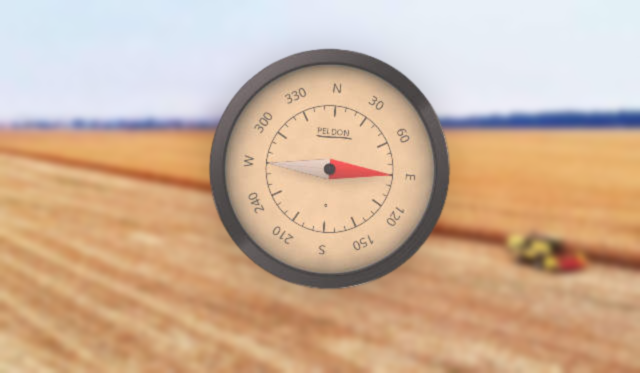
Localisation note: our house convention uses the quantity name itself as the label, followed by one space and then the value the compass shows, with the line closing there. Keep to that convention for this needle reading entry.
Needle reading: 90 °
